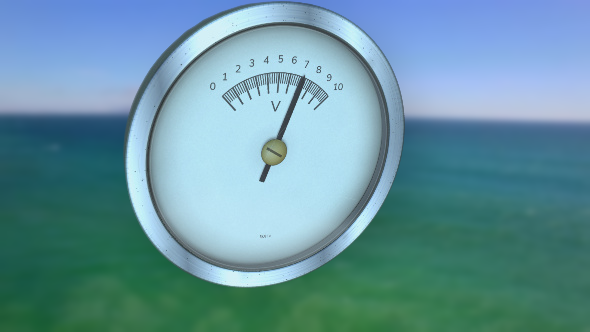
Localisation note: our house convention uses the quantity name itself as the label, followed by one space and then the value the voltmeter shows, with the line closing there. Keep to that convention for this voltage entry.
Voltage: 7 V
